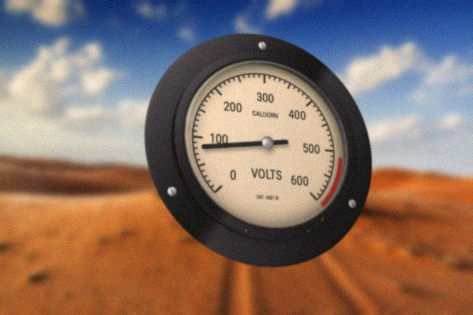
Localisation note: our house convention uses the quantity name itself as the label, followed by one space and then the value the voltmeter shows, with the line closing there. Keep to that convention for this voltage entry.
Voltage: 80 V
